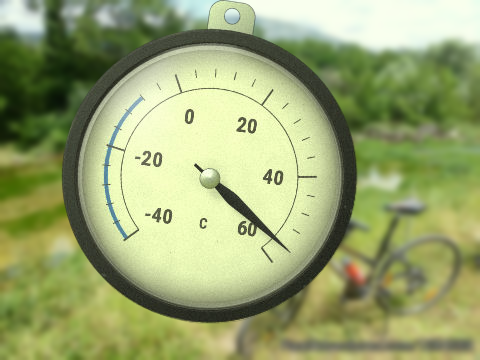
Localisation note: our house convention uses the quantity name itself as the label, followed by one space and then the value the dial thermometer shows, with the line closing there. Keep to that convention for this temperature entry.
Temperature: 56 °C
